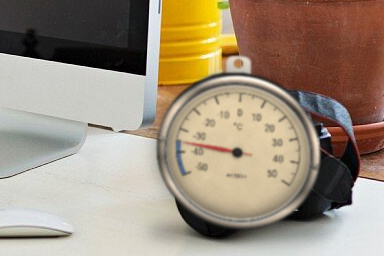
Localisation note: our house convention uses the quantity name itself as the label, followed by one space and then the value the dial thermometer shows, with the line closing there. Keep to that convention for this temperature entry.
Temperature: -35 °C
